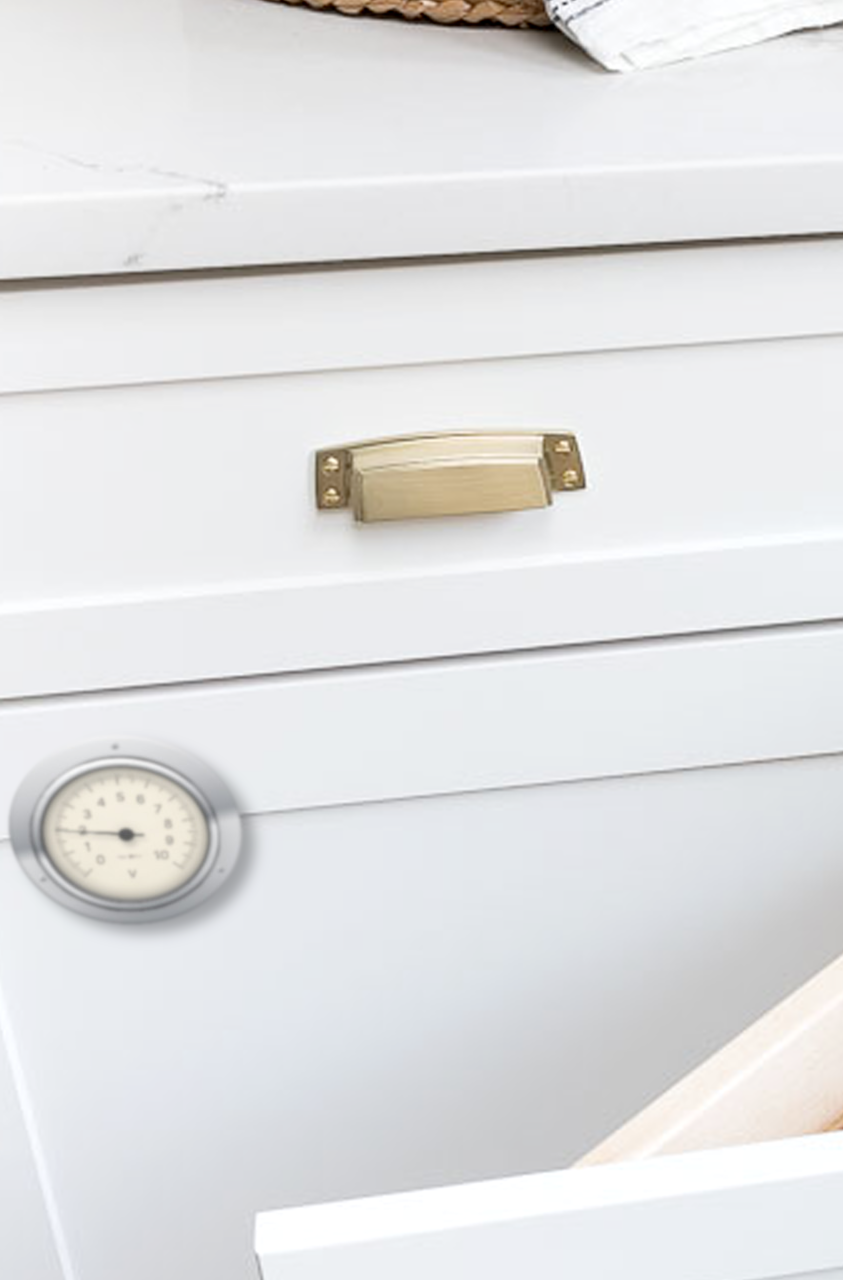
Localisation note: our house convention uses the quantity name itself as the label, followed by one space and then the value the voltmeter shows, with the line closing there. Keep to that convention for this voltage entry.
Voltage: 2 V
